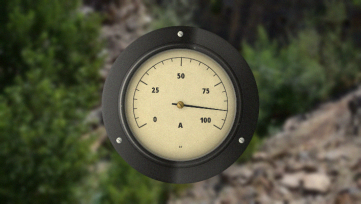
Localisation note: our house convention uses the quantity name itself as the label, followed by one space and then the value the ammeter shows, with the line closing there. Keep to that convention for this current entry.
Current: 90 A
